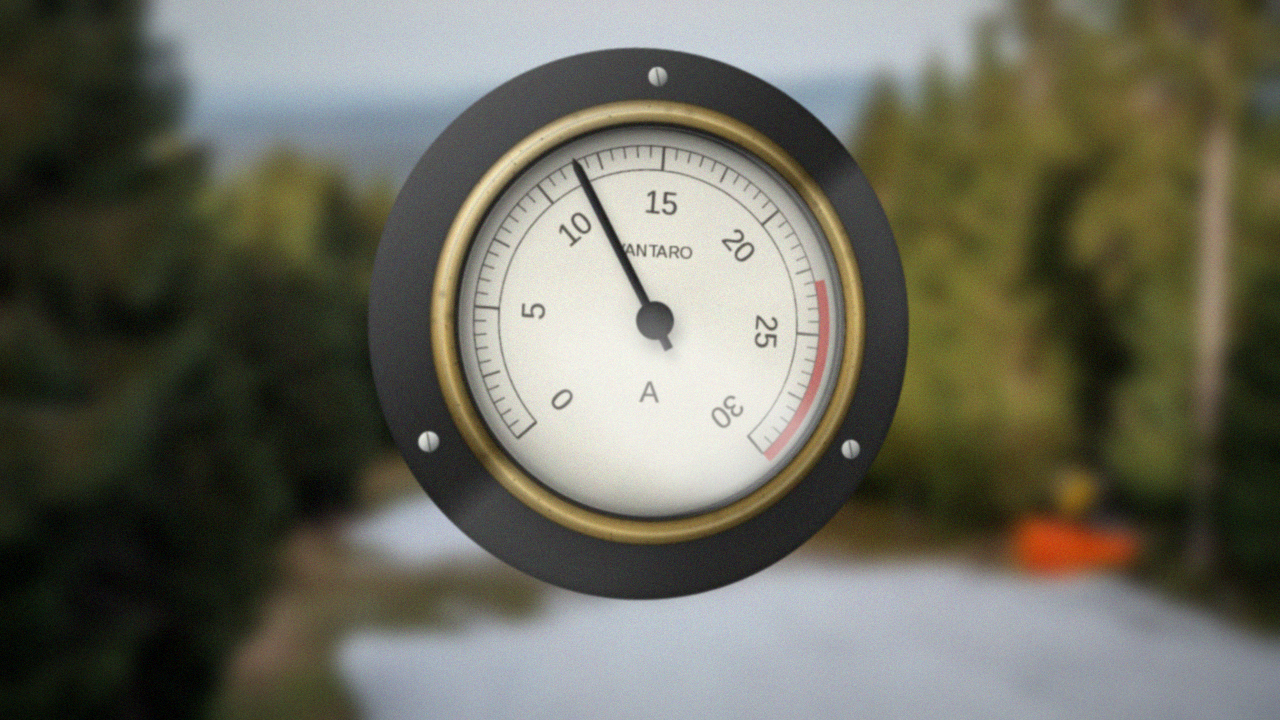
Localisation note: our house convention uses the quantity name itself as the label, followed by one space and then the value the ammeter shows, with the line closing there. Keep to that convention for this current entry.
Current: 11.5 A
